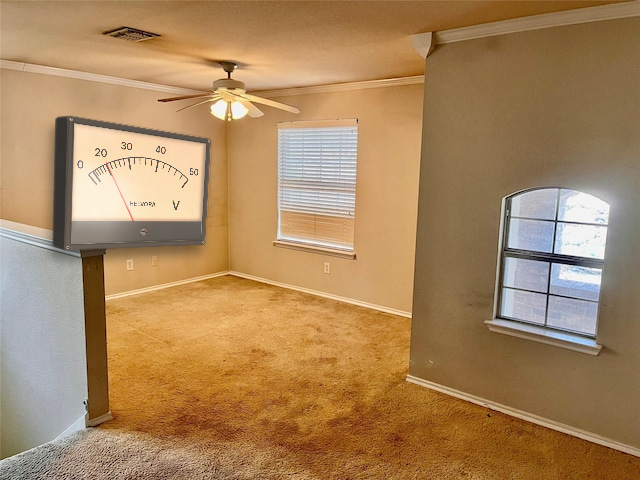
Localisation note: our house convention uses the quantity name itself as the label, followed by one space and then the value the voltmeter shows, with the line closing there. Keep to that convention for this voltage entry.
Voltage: 20 V
